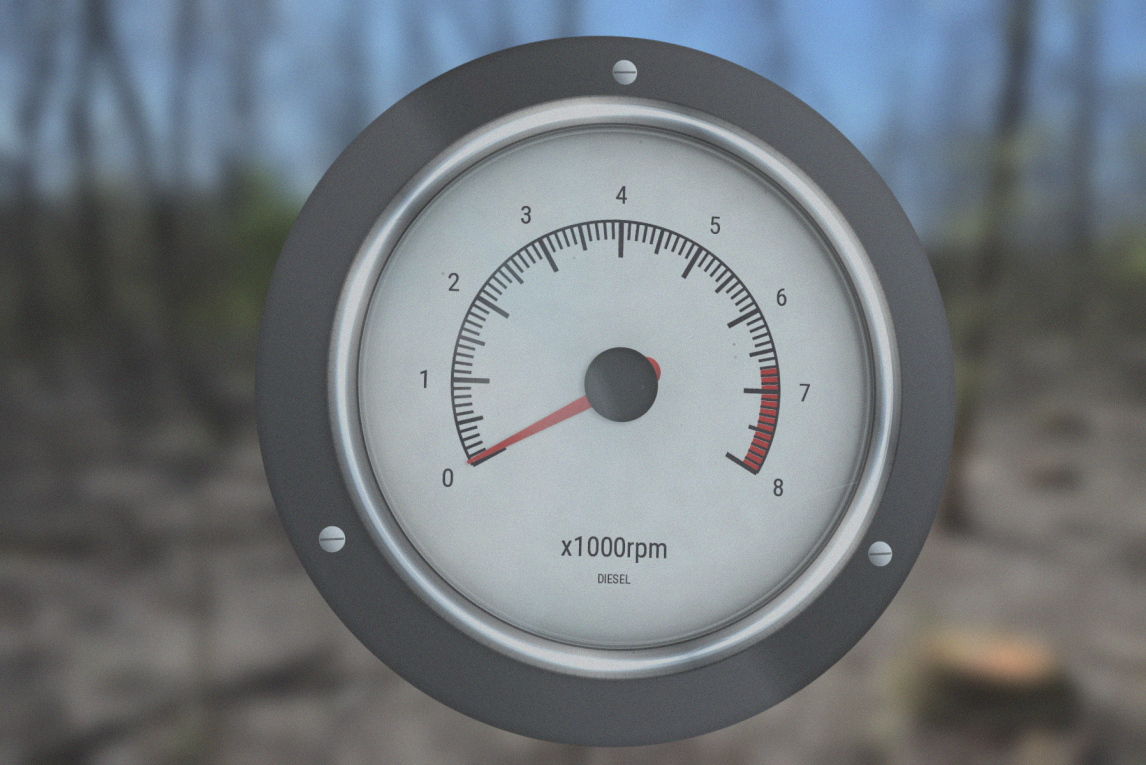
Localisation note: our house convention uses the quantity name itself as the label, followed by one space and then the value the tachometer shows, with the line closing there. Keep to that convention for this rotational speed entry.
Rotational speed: 50 rpm
